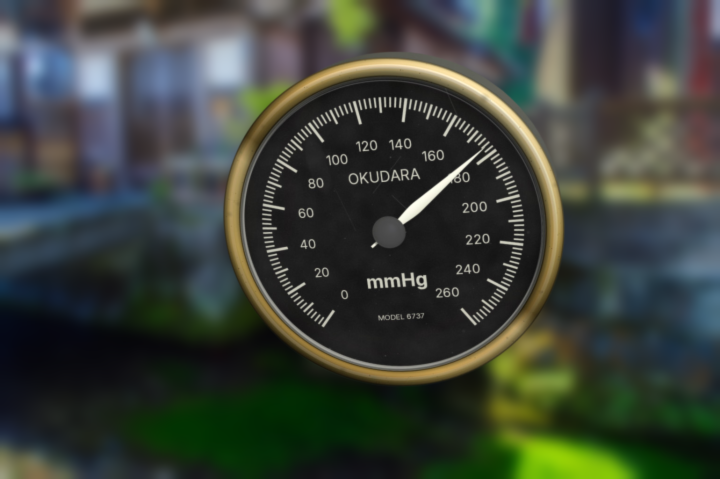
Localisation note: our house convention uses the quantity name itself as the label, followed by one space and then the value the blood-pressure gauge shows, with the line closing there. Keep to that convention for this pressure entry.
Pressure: 176 mmHg
